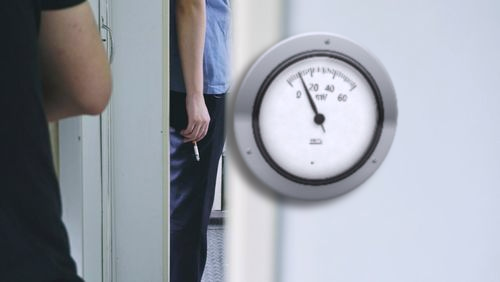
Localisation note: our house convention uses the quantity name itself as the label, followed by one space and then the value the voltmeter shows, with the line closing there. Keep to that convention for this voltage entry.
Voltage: 10 mV
